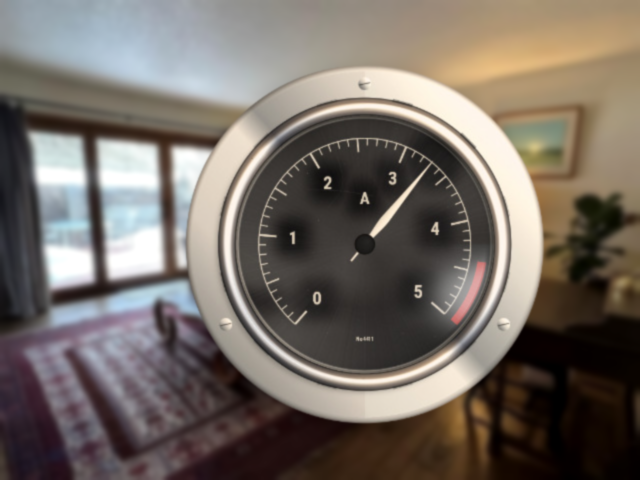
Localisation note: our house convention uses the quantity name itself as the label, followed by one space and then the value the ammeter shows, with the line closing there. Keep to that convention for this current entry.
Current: 3.3 A
